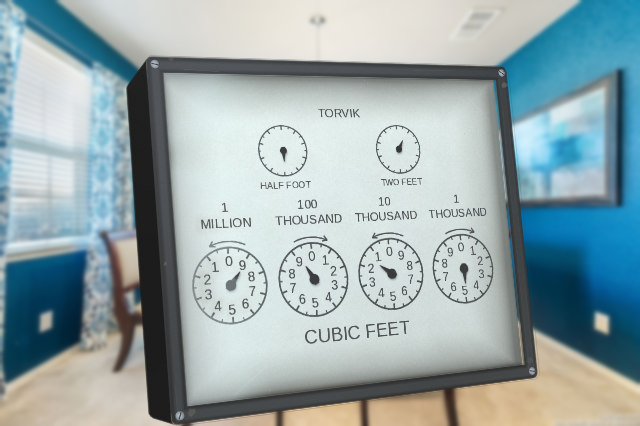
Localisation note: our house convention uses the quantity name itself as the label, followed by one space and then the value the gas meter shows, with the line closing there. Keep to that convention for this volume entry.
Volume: 891500 ft³
